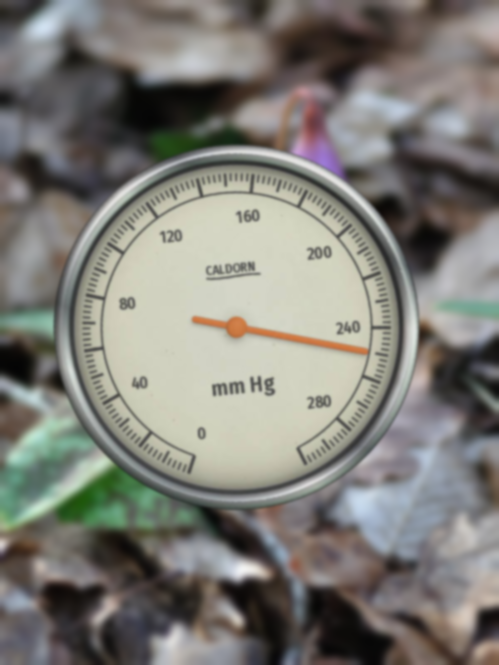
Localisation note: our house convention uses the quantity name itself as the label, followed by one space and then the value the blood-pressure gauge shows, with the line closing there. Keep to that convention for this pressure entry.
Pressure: 250 mmHg
